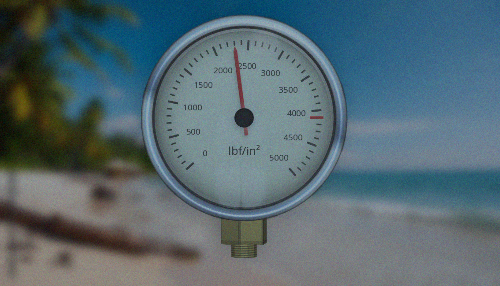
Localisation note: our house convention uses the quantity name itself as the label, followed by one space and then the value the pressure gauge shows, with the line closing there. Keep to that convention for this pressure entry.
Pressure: 2300 psi
